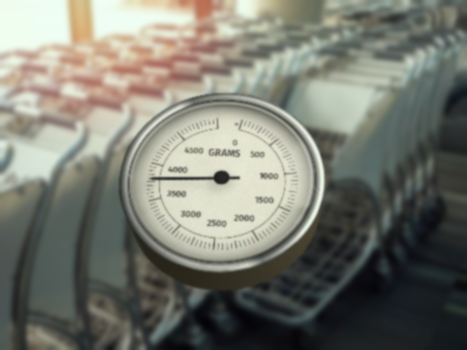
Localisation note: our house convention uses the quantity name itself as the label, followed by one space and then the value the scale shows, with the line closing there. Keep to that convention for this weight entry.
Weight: 3750 g
